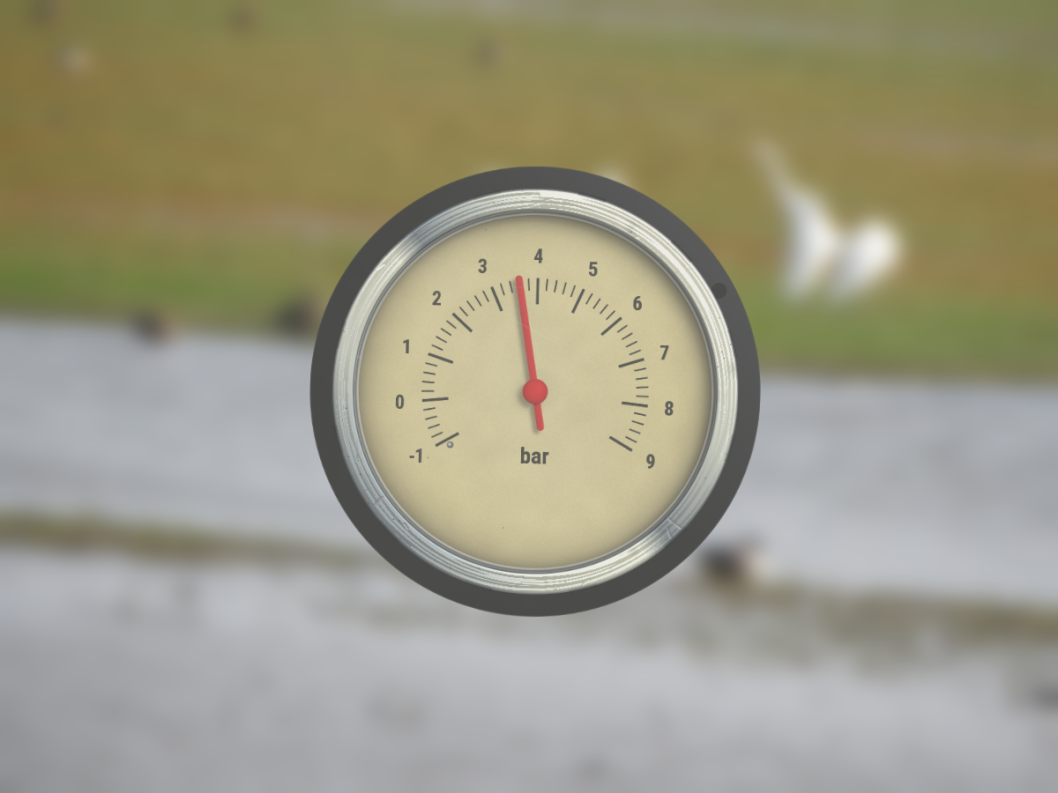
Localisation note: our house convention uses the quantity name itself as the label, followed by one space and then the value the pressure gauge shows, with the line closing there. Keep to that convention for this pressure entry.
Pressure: 3.6 bar
